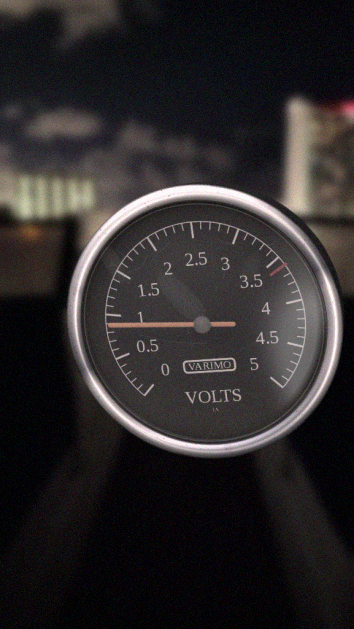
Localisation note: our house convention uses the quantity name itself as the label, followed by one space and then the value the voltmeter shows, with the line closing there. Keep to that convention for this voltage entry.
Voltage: 0.9 V
